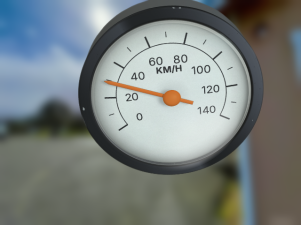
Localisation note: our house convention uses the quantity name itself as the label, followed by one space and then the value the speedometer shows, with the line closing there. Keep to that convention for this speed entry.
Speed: 30 km/h
